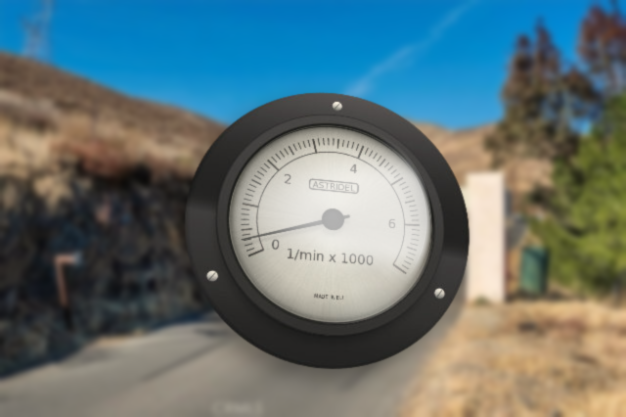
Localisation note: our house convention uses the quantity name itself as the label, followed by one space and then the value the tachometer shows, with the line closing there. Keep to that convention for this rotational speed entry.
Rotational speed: 300 rpm
